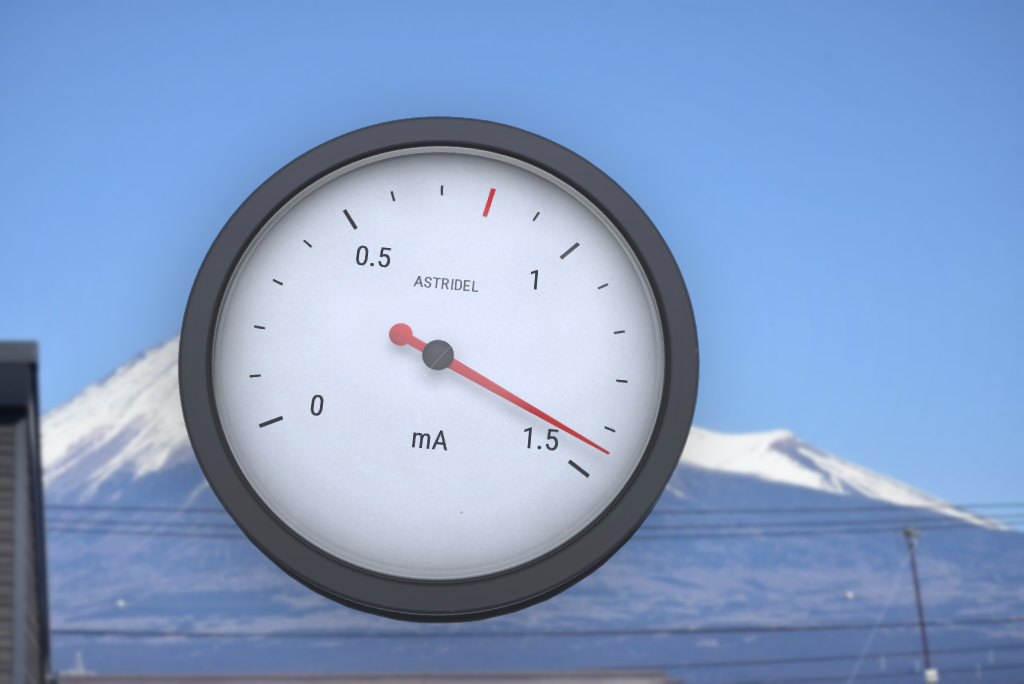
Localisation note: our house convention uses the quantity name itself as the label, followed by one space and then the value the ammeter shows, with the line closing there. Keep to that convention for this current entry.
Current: 1.45 mA
